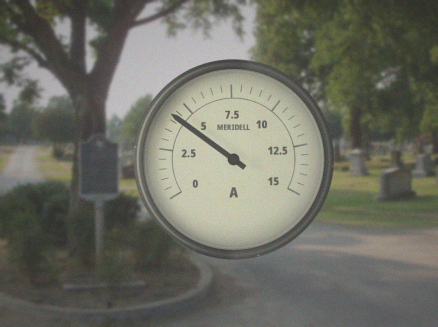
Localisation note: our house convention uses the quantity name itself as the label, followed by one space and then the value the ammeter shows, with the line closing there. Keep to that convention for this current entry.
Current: 4.25 A
